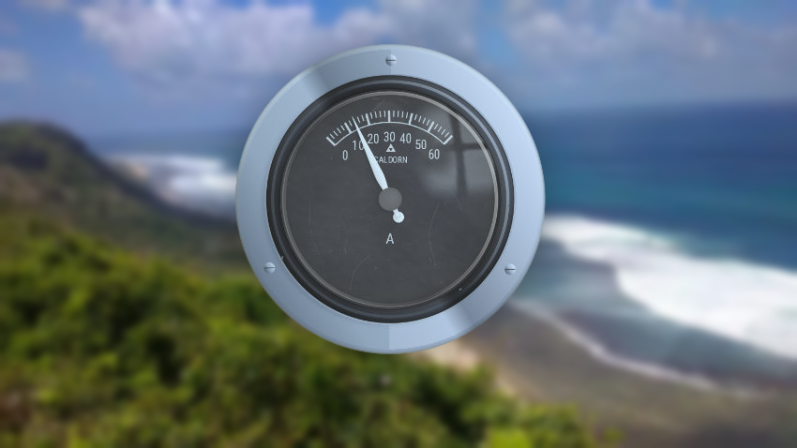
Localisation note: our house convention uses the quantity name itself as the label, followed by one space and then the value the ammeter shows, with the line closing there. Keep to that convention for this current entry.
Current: 14 A
